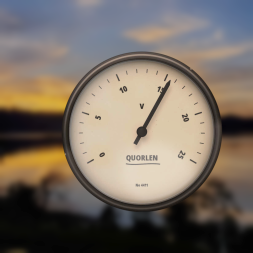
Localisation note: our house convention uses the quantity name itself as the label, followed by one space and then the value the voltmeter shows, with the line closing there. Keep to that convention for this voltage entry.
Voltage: 15.5 V
